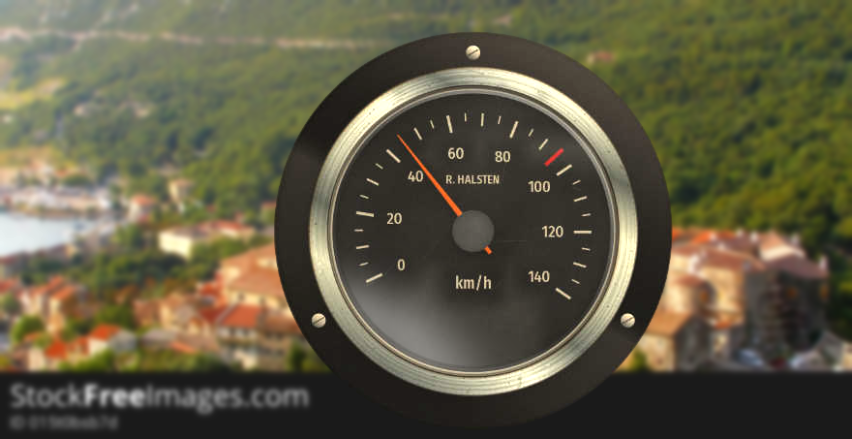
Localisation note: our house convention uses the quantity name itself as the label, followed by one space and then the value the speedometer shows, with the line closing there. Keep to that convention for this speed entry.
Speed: 45 km/h
